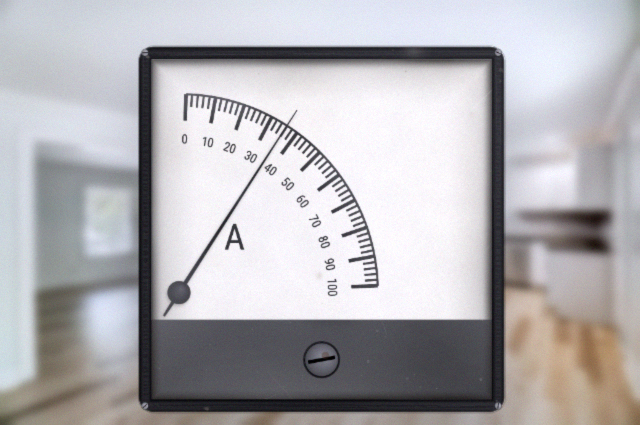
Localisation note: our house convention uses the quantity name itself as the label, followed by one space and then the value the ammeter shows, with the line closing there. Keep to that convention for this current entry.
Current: 36 A
